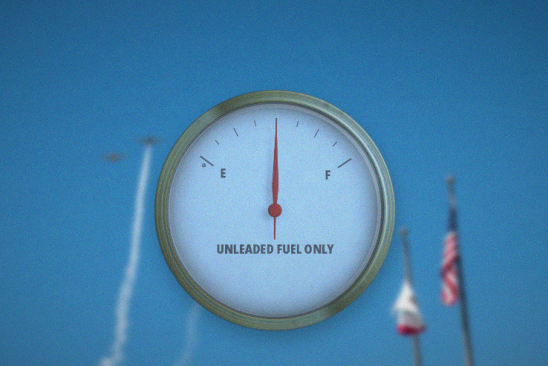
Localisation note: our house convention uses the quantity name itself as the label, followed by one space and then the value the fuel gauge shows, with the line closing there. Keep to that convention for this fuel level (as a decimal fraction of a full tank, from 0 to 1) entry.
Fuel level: 0.5
